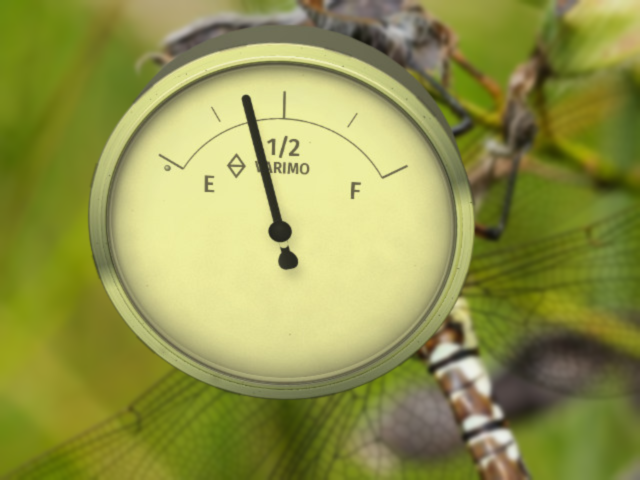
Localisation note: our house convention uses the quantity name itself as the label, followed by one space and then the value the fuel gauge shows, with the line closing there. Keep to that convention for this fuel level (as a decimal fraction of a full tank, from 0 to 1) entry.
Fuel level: 0.375
